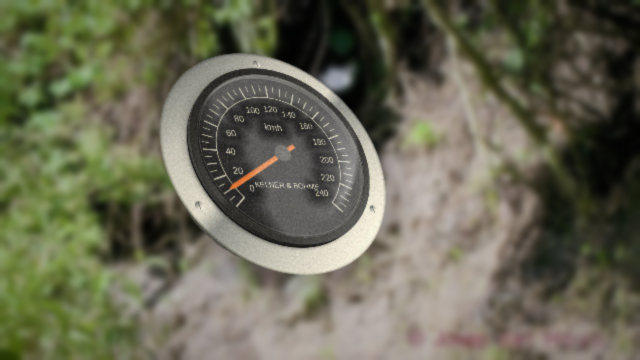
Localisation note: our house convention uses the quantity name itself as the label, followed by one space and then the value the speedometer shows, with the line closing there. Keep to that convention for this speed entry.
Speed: 10 km/h
